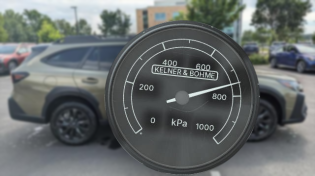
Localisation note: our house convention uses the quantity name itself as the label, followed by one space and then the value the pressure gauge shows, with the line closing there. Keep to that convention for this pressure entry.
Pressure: 750 kPa
